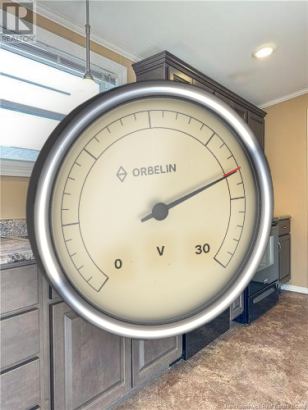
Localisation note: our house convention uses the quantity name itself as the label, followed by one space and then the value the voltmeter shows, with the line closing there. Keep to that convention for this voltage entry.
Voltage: 23 V
